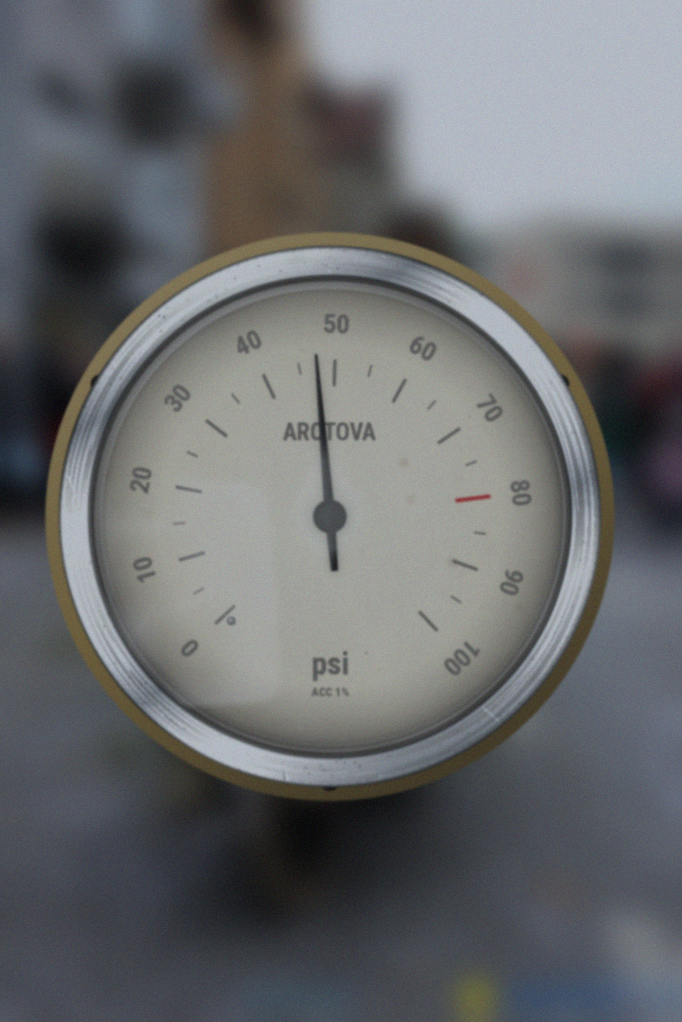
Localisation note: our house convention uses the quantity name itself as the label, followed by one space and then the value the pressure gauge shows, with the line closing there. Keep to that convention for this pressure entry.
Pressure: 47.5 psi
